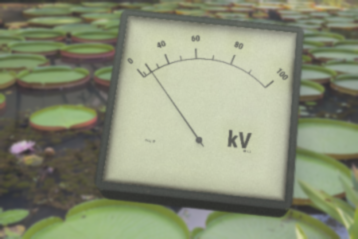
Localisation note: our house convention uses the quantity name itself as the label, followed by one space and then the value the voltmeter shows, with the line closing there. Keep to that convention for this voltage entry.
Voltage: 20 kV
